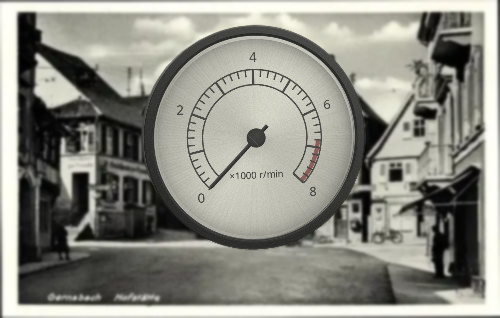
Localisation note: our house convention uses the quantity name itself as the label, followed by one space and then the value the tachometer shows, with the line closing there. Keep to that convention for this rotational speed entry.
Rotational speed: 0 rpm
